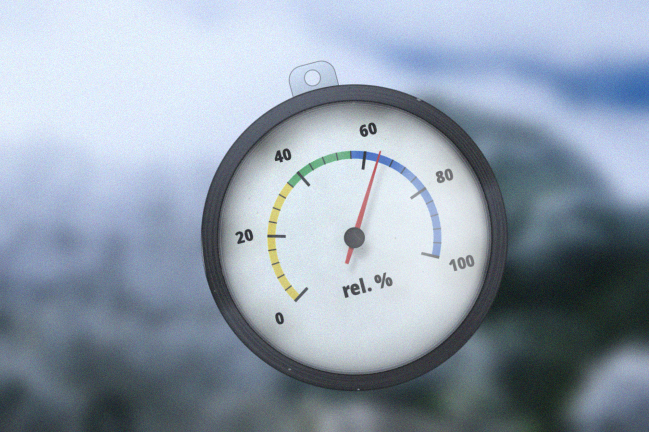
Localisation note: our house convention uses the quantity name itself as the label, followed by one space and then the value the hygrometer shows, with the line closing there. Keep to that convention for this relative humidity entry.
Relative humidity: 64 %
